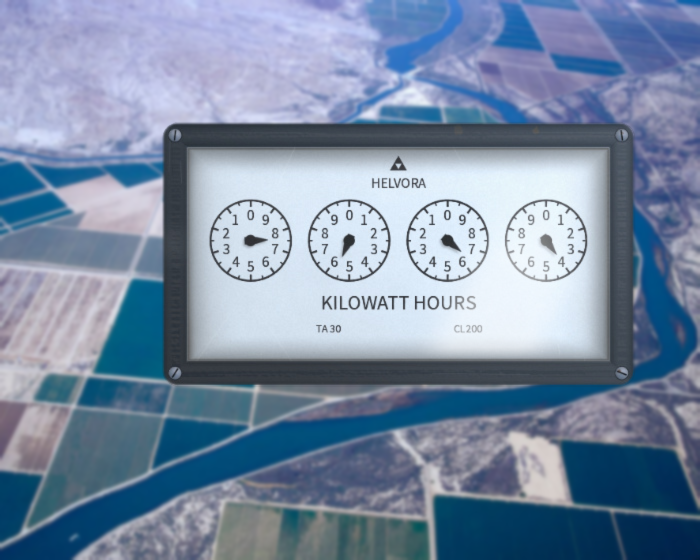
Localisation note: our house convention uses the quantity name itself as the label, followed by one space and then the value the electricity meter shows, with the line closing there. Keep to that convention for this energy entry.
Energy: 7564 kWh
